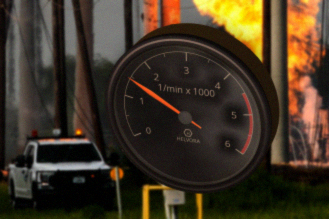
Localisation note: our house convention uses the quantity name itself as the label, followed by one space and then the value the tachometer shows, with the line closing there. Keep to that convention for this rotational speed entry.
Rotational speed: 1500 rpm
